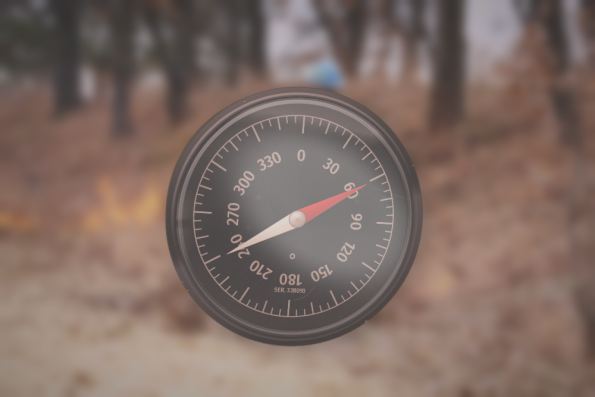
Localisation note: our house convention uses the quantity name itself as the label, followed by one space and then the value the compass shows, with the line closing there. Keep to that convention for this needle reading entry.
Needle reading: 60 °
